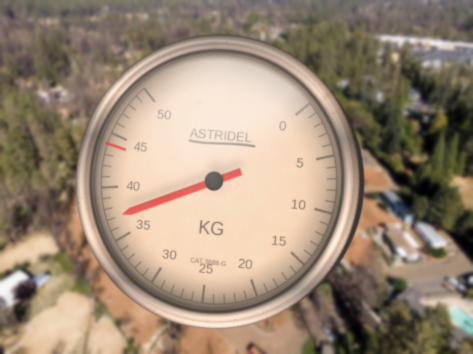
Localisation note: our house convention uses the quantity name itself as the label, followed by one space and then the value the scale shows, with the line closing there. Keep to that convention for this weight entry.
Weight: 37 kg
